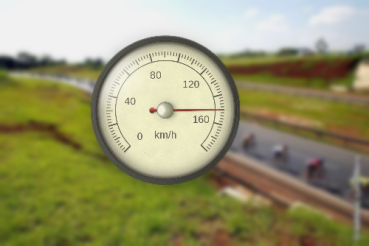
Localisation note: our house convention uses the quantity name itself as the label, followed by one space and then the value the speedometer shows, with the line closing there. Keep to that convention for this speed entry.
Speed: 150 km/h
